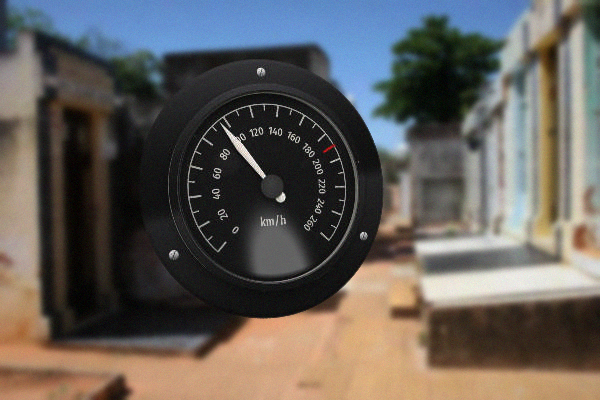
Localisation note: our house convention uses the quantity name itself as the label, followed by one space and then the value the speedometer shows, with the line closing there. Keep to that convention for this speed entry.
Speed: 95 km/h
